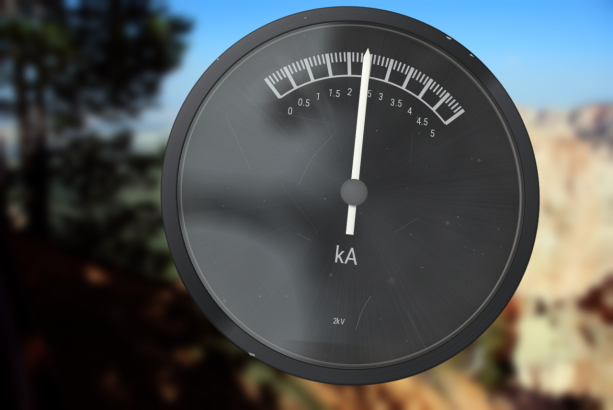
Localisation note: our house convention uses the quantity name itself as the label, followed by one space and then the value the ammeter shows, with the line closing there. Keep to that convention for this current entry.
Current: 2.4 kA
